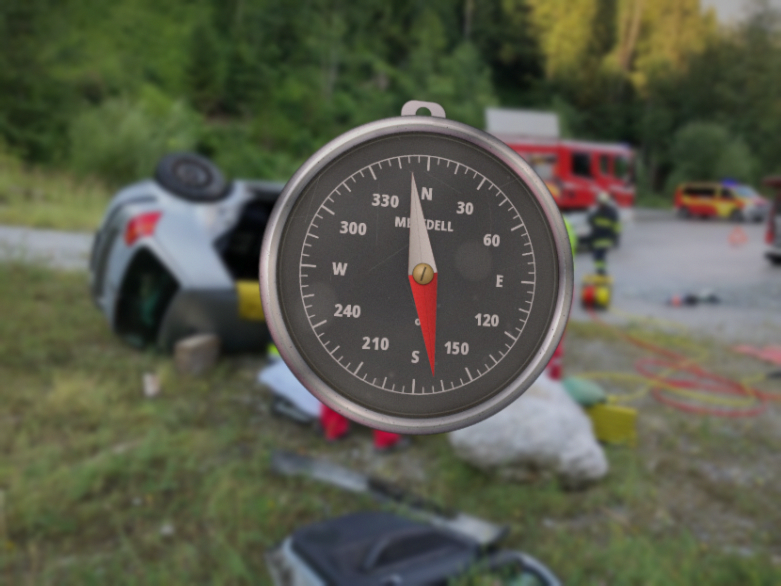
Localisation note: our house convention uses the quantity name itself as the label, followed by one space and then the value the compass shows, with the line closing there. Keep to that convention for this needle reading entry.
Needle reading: 170 °
